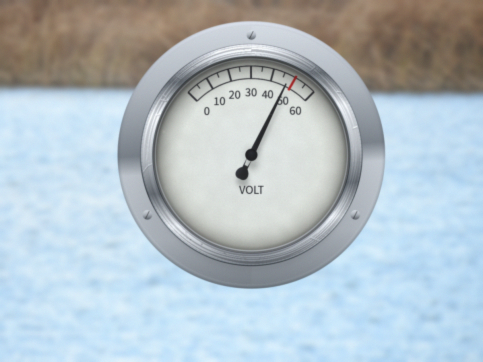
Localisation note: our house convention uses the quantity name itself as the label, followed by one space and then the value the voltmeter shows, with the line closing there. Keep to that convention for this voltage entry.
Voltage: 47.5 V
